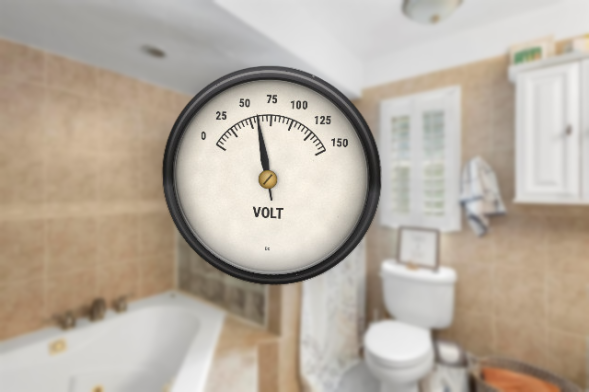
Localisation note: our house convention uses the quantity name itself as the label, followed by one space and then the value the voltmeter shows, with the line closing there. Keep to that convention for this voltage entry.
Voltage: 60 V
